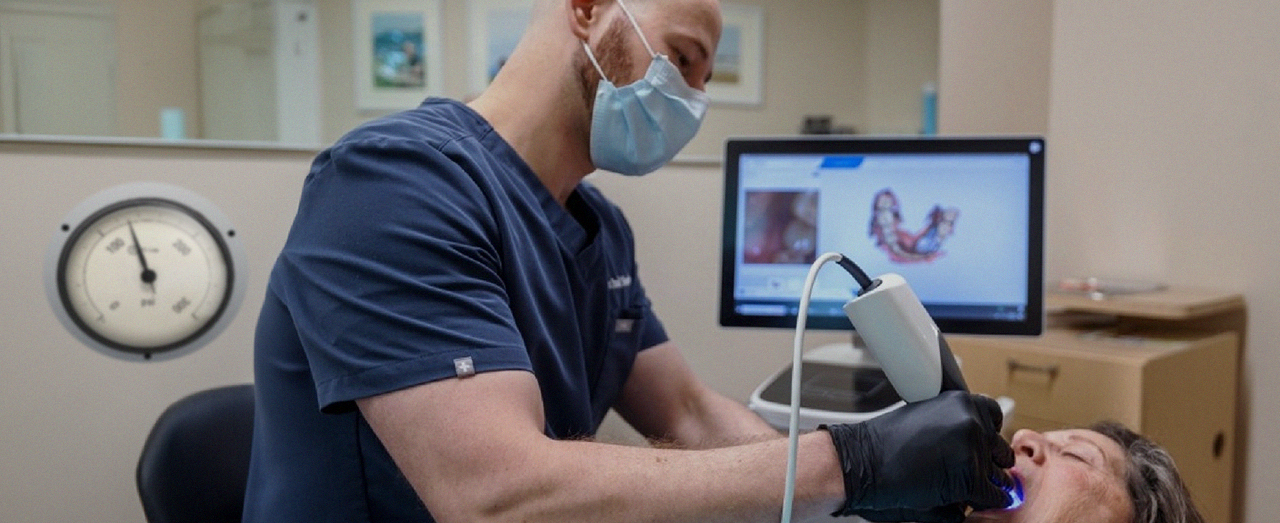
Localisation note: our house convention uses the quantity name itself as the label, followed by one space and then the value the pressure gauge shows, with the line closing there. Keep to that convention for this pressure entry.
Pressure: 130 psi
